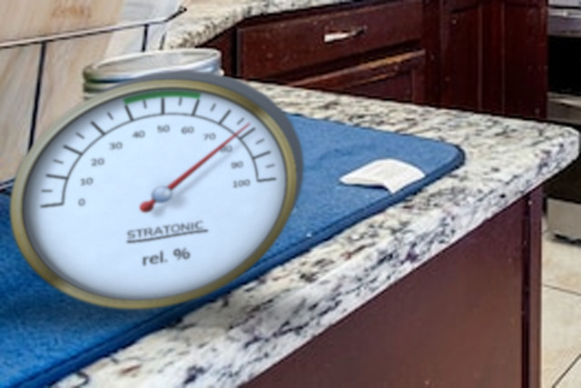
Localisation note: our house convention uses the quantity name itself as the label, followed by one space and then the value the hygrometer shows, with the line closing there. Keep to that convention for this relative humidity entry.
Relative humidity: 77.5 %
